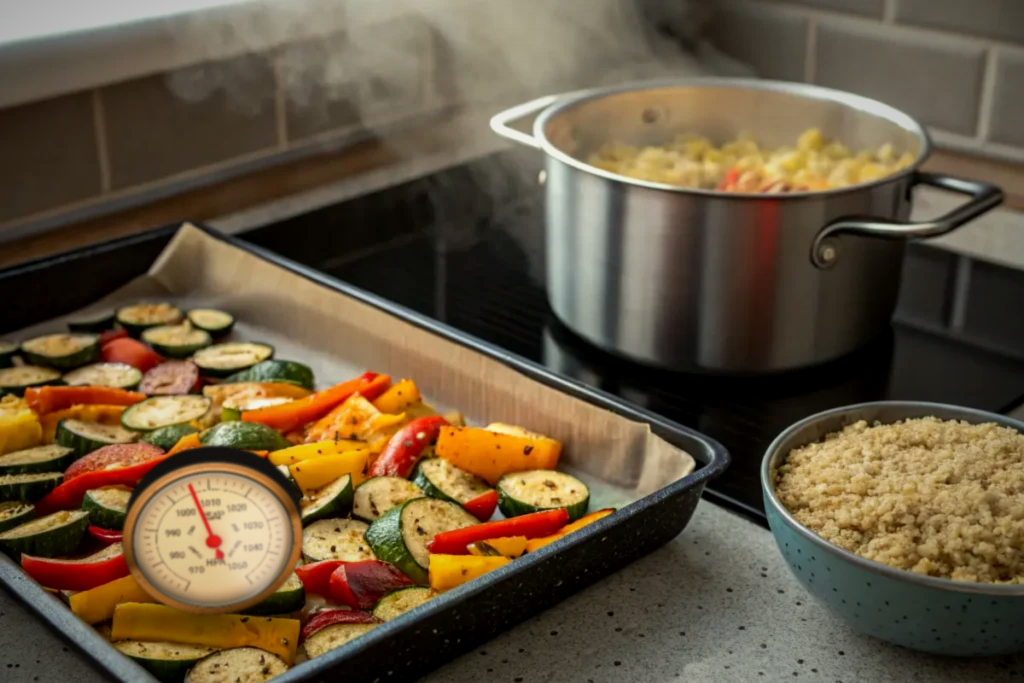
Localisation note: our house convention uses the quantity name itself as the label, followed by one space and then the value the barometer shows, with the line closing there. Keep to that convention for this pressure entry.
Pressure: 1006 hPa
